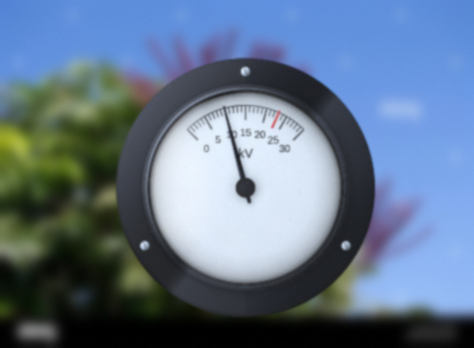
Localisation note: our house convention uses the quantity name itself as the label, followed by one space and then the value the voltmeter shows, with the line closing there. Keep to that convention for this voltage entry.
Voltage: 10 kV
